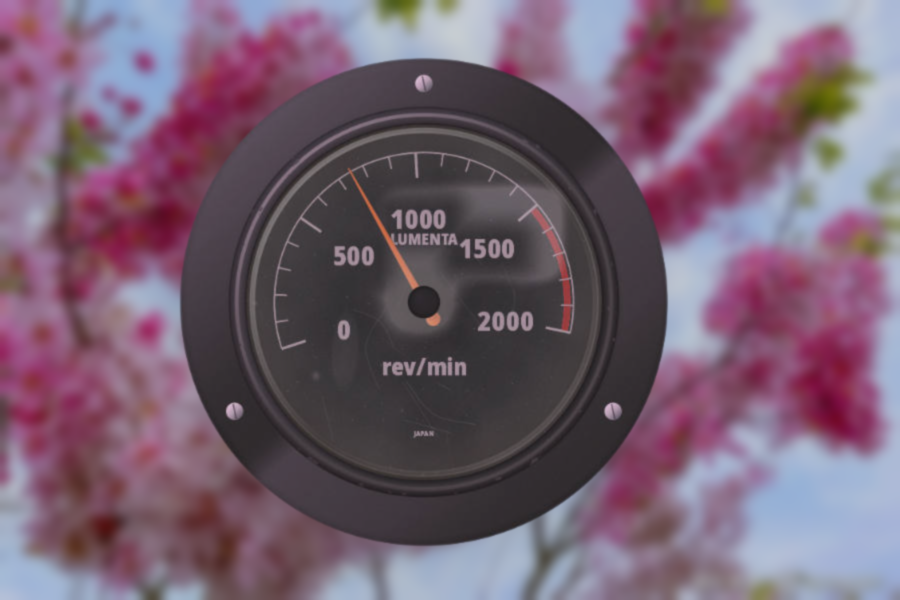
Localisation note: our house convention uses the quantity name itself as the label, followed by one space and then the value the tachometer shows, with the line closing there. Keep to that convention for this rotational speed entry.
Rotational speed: 750 rpm
